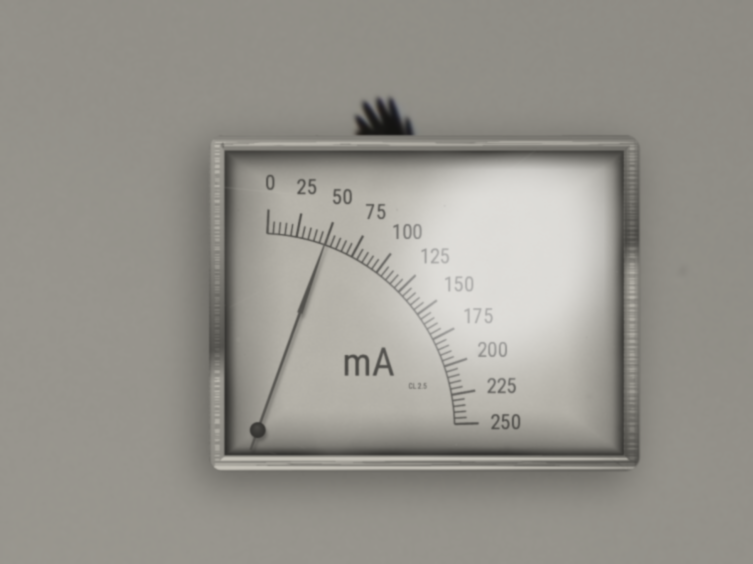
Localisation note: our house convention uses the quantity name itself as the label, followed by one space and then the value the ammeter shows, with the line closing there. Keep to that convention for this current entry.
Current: 50 mA
